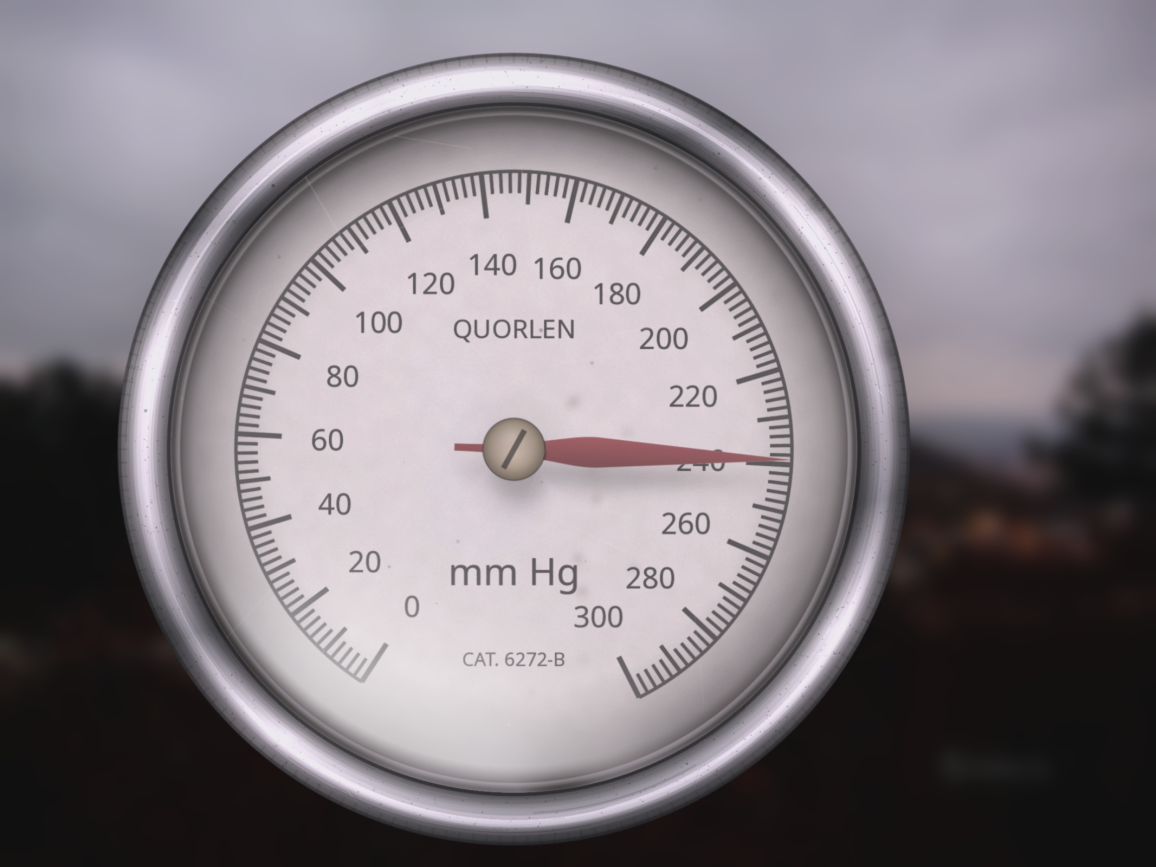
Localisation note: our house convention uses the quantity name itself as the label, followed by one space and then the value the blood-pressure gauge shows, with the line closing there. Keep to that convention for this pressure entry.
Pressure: 239 mmHg
